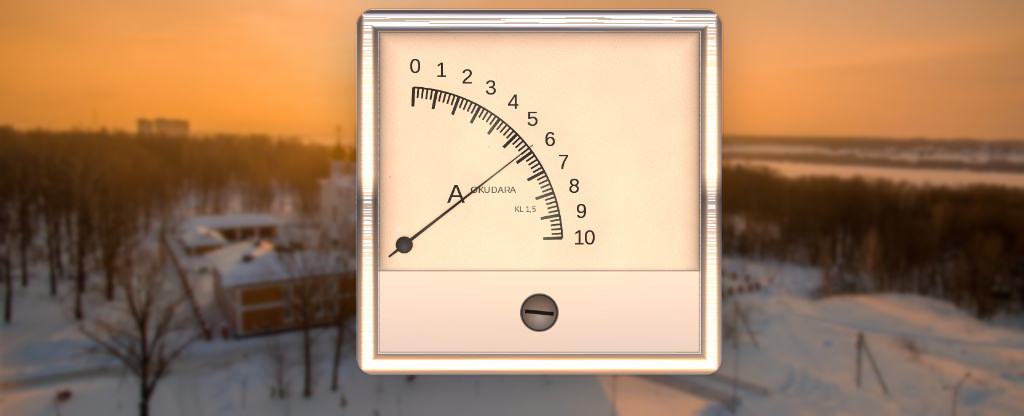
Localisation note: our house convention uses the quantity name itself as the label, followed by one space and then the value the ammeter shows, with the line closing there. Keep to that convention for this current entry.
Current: 5.8 A
